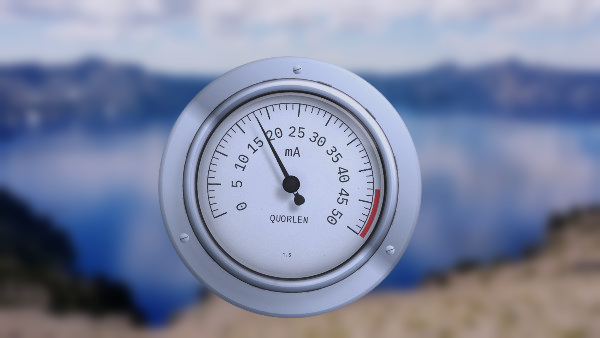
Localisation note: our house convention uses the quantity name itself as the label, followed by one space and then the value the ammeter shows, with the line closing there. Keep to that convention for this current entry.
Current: 18 mA
